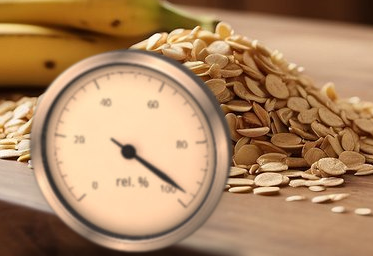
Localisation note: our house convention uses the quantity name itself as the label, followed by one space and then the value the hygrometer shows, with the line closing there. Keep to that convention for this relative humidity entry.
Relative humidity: 96 %
